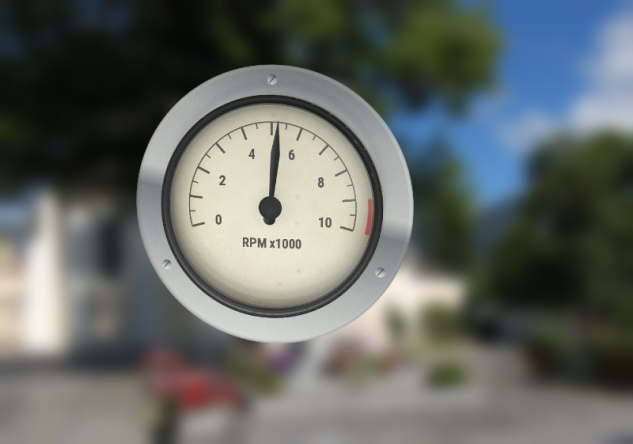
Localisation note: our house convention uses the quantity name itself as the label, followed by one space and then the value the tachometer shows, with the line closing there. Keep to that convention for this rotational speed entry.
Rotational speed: 5250 rpm
